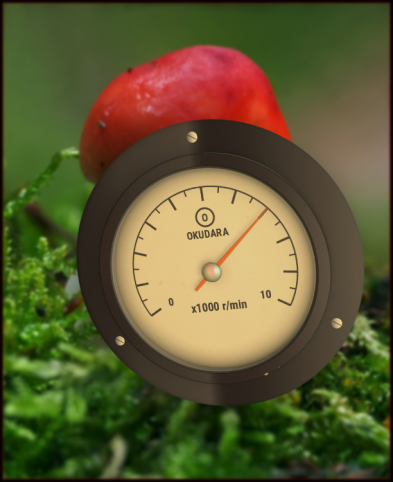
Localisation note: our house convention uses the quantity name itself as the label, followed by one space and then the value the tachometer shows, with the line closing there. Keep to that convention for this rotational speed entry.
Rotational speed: 7000 rpm
